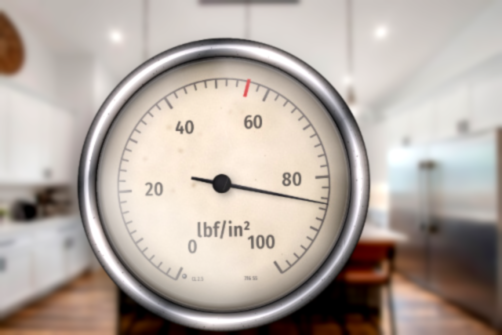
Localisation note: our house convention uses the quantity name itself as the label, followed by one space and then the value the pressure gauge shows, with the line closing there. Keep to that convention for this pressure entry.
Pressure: 85 psi
